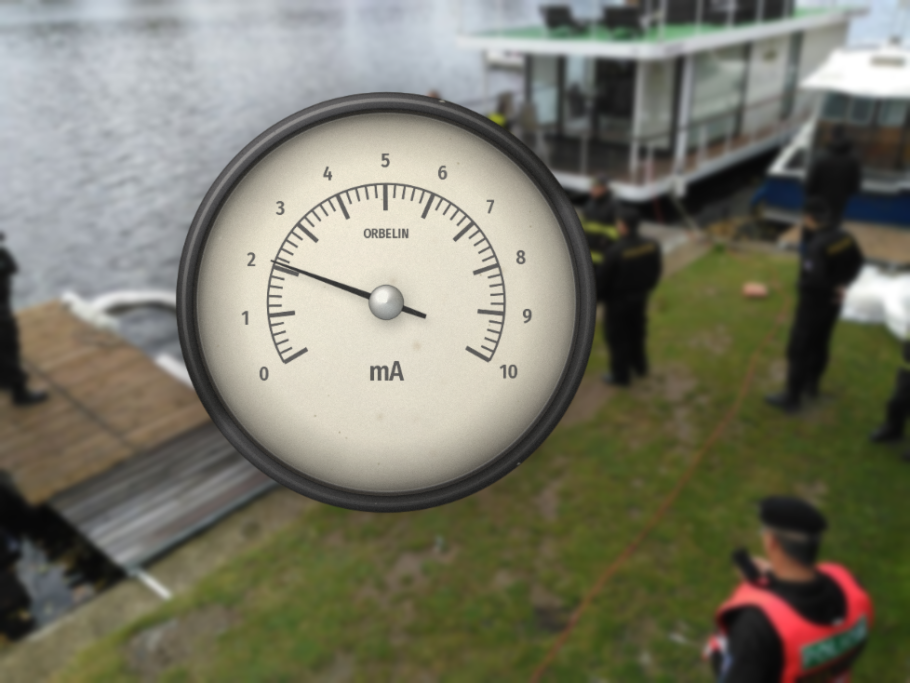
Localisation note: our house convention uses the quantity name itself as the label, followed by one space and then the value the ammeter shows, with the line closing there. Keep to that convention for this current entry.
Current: 2.1 mA
